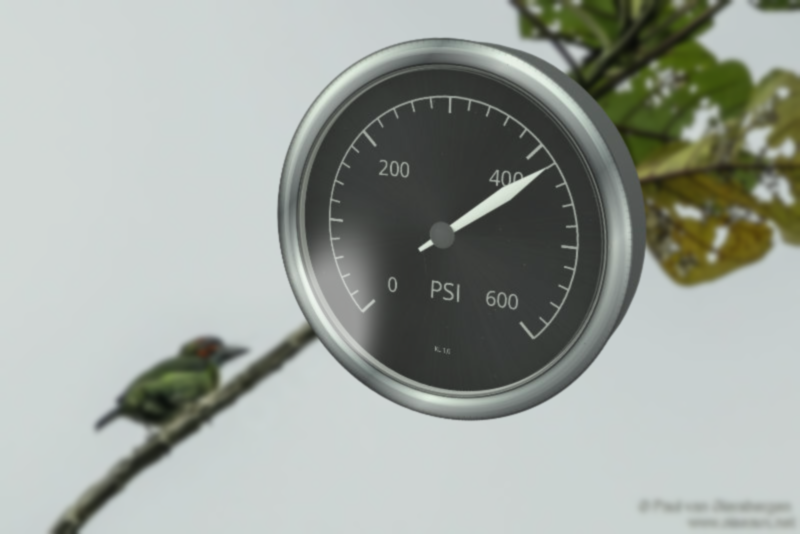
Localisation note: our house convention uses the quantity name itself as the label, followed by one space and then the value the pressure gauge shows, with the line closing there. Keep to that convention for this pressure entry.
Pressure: 420 psi
